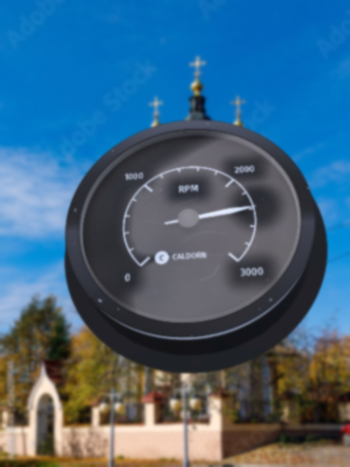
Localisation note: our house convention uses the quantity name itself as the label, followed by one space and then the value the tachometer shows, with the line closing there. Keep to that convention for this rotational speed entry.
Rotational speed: 2400 rpm
